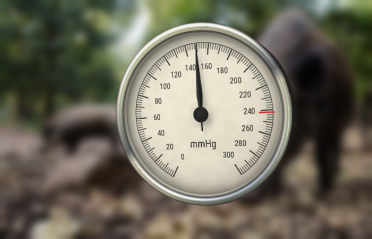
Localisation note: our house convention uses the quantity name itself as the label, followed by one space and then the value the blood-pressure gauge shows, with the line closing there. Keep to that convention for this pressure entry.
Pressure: 150 mmHg
